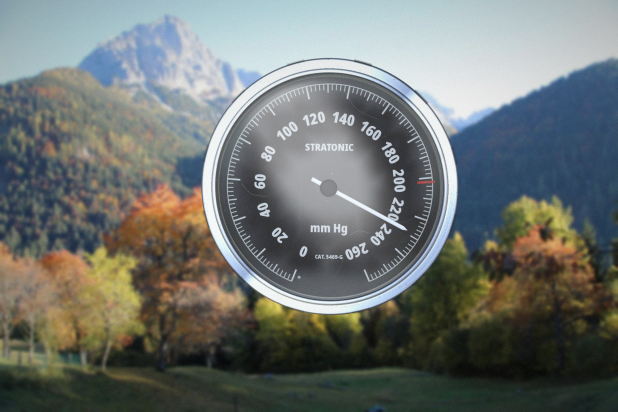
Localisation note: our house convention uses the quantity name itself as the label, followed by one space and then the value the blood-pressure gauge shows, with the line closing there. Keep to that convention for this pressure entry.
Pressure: 228 mmHg
